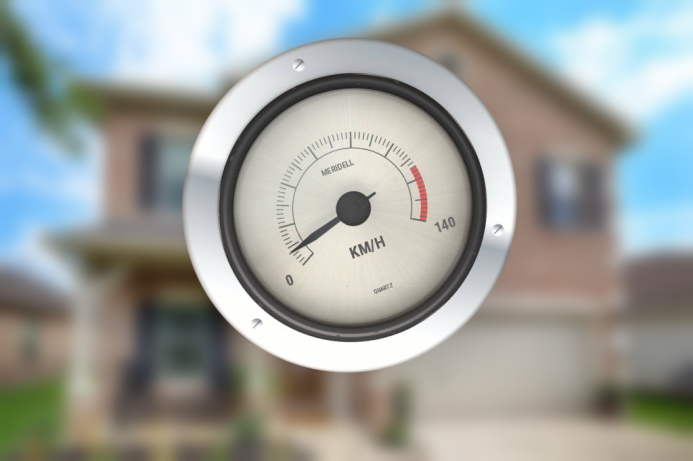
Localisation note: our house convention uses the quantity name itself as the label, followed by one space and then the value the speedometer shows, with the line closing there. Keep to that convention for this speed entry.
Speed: 8 km/h
